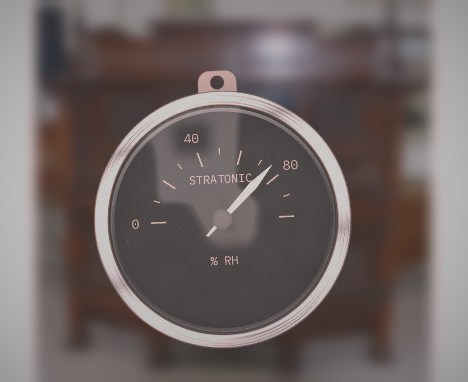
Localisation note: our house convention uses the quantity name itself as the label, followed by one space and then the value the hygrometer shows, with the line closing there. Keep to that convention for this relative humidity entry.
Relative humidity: 75 %
